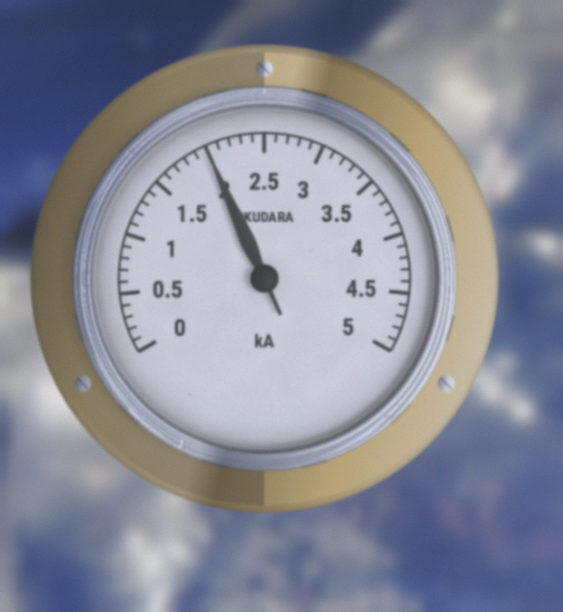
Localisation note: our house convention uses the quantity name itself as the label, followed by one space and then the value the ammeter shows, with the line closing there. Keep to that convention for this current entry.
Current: 2 kA
